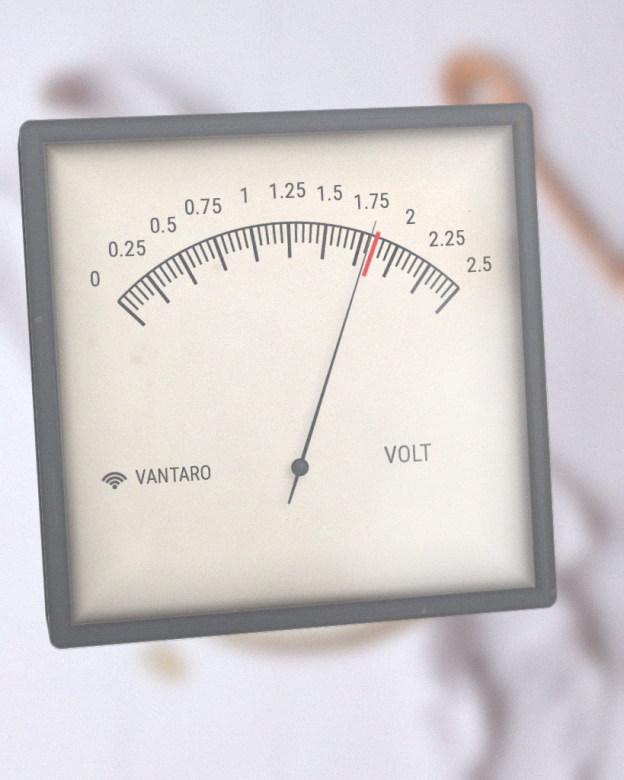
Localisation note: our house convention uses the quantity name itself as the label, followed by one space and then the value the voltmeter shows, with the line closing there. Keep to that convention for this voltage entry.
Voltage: 1.8 V
